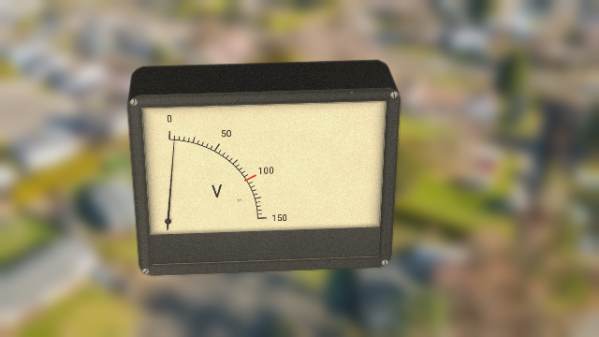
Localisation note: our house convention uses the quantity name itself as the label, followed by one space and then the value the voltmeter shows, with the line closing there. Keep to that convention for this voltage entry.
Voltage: 5 V
